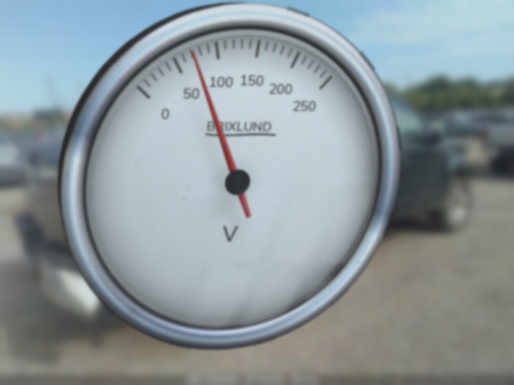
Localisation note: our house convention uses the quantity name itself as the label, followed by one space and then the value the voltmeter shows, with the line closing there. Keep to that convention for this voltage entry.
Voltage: 70 V
